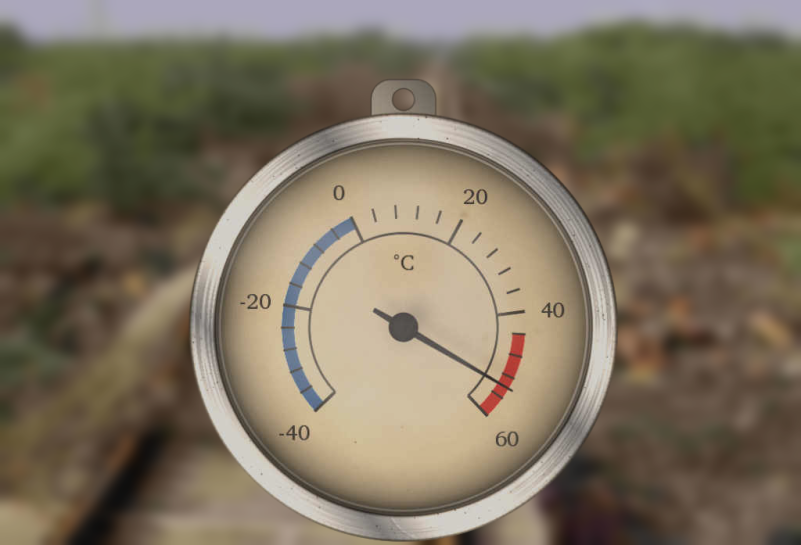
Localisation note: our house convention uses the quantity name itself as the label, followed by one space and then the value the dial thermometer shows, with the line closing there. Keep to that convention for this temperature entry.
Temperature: 54 °C
